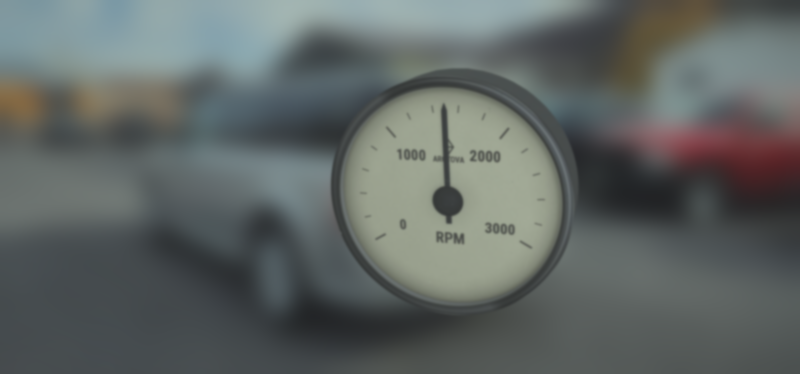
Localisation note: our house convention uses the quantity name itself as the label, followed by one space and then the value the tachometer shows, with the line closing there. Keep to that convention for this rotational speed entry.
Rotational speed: 1500 rpm
